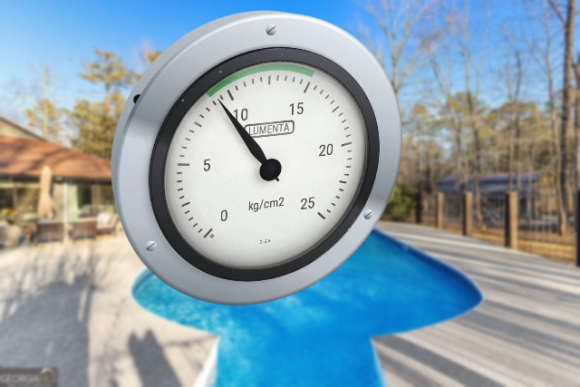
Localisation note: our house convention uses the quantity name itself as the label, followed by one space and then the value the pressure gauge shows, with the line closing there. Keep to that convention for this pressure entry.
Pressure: 9.25 kg/cm²
